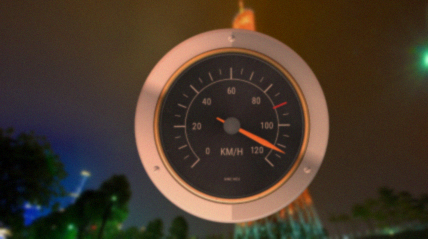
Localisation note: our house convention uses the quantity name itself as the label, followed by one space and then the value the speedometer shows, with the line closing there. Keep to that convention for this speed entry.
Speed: 112.5 km/h
